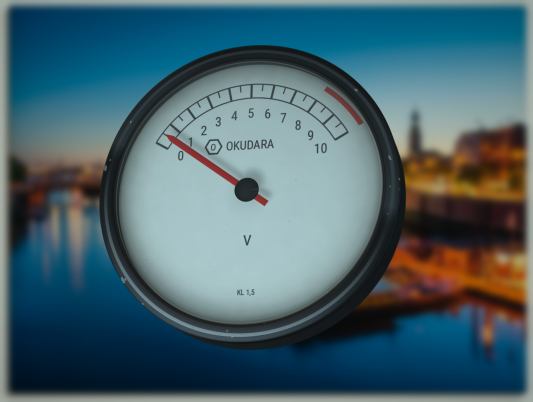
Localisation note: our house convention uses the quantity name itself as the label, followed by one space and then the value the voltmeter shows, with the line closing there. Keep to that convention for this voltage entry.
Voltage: 0.5 V
